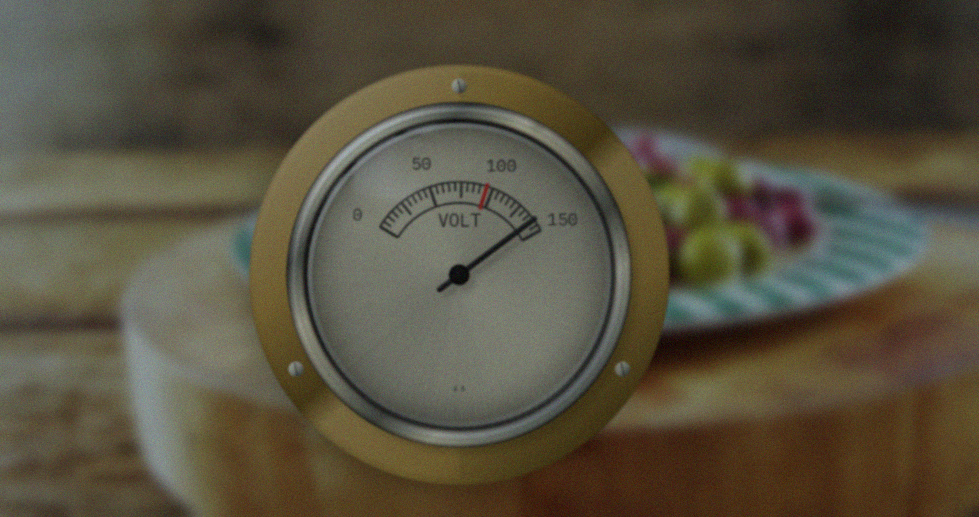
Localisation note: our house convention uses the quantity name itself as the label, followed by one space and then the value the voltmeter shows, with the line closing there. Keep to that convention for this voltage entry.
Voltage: 140 V
